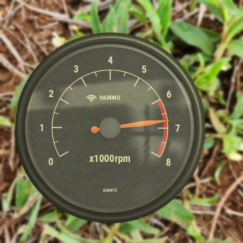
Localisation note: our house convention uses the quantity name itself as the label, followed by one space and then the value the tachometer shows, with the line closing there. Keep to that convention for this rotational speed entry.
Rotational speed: 6750 rpm
